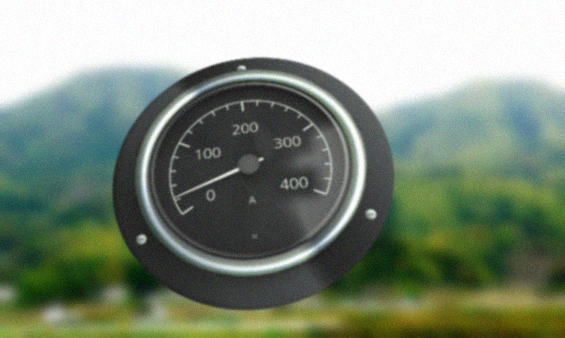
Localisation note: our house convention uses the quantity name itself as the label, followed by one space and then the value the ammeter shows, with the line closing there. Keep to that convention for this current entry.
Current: 20 A
